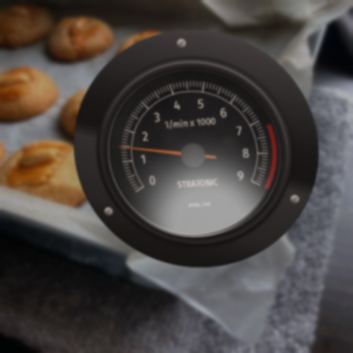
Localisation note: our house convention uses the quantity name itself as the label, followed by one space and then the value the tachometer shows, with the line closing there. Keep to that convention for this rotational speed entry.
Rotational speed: 1500 rpm
